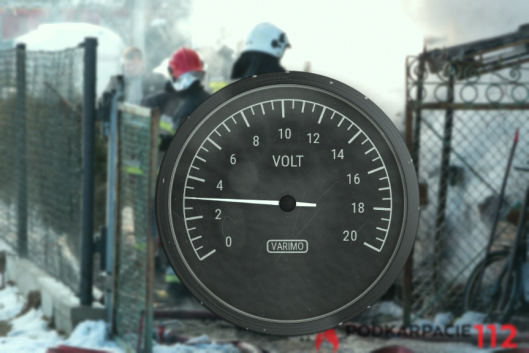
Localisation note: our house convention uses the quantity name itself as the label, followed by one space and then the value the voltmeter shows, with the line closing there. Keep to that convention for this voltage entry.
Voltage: 3 V
